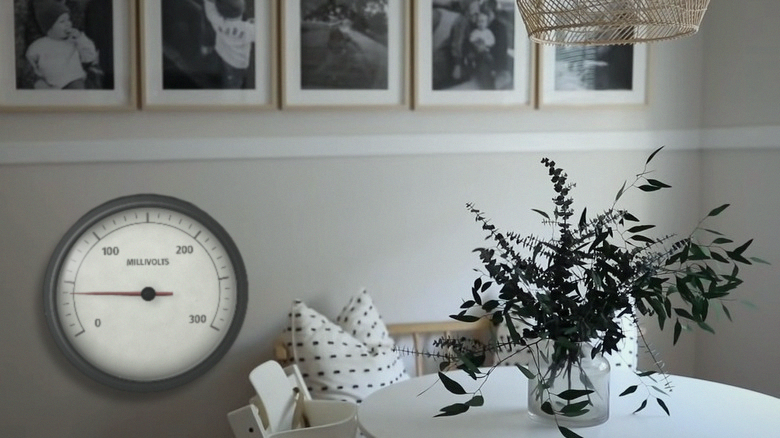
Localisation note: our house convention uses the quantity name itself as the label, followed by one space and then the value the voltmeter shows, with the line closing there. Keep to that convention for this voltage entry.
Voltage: 40 mV
